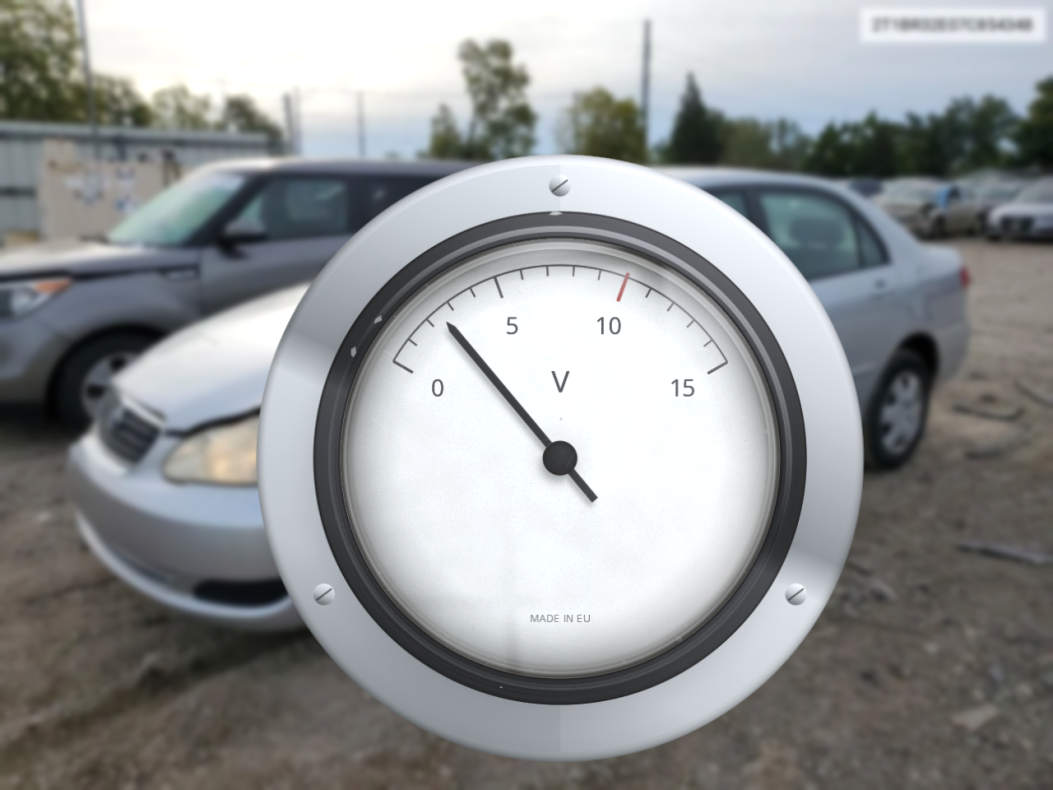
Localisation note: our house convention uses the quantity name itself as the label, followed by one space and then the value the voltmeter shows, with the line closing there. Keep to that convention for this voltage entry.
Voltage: 2.5 V
